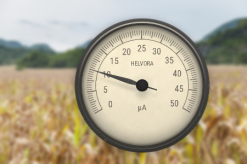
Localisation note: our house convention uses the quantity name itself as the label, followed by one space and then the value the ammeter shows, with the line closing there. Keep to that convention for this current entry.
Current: 10 µA
